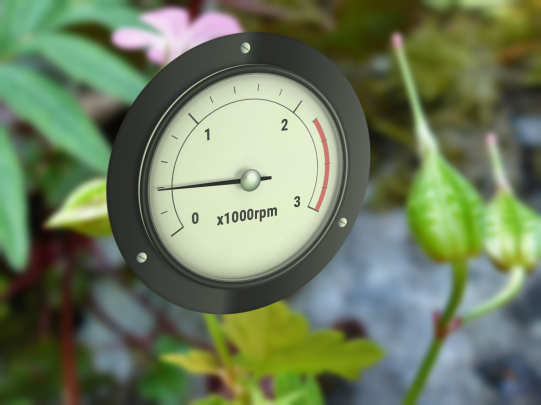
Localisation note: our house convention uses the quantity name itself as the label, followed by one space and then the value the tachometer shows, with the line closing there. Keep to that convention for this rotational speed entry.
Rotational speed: 400 rpm
